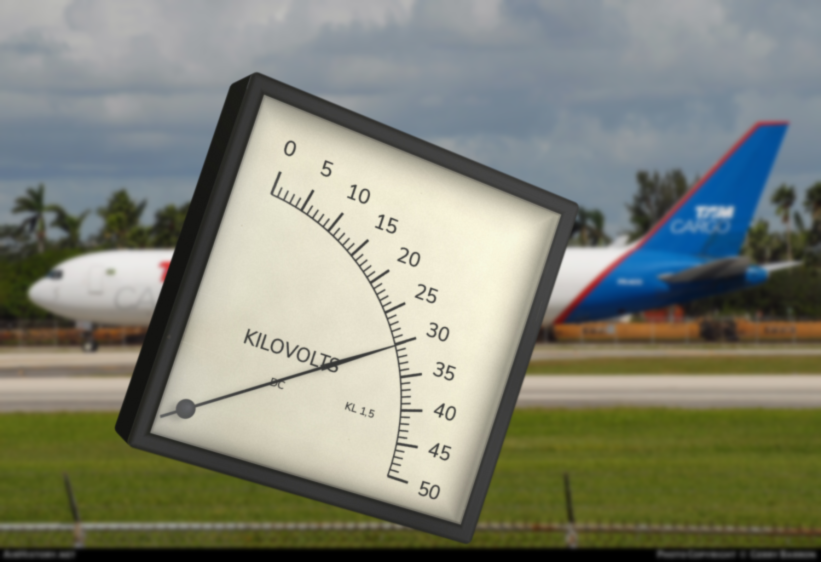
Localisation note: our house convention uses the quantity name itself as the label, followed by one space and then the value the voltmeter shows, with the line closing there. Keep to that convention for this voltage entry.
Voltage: 30 kV
